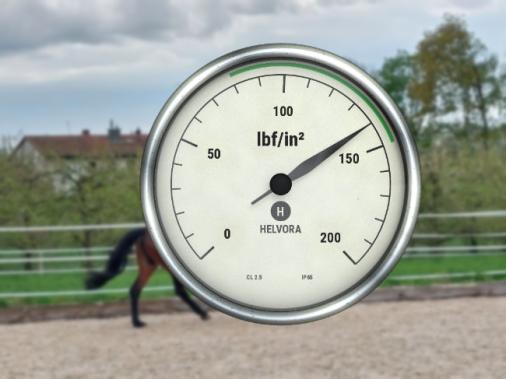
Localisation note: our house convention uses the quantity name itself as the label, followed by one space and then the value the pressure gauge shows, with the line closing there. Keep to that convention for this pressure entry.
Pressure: 140 psi
